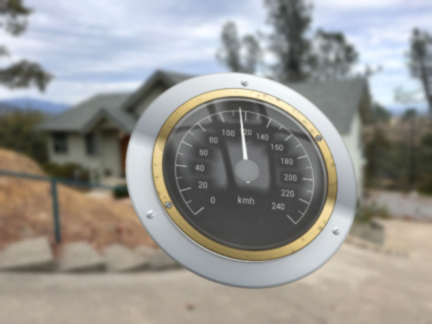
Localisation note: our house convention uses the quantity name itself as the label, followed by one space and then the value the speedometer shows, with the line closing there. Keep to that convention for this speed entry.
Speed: 115 km/h
